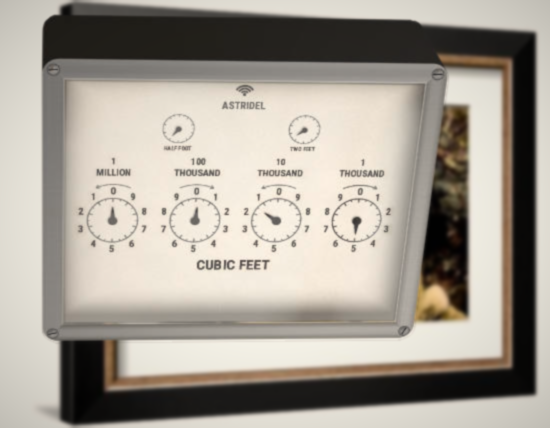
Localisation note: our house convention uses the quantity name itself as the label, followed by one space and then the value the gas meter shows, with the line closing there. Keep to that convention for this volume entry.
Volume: 1500 ft³
